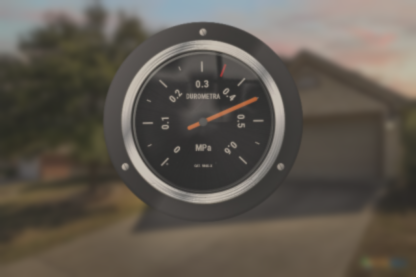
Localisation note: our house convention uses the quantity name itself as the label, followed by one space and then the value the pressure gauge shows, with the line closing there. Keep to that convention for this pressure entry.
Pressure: 0.45 MPa
